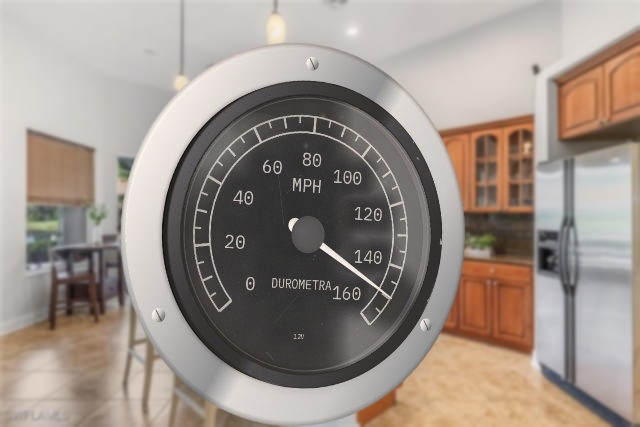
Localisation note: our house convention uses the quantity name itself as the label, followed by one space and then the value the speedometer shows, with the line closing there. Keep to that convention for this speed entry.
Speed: 150 mph
